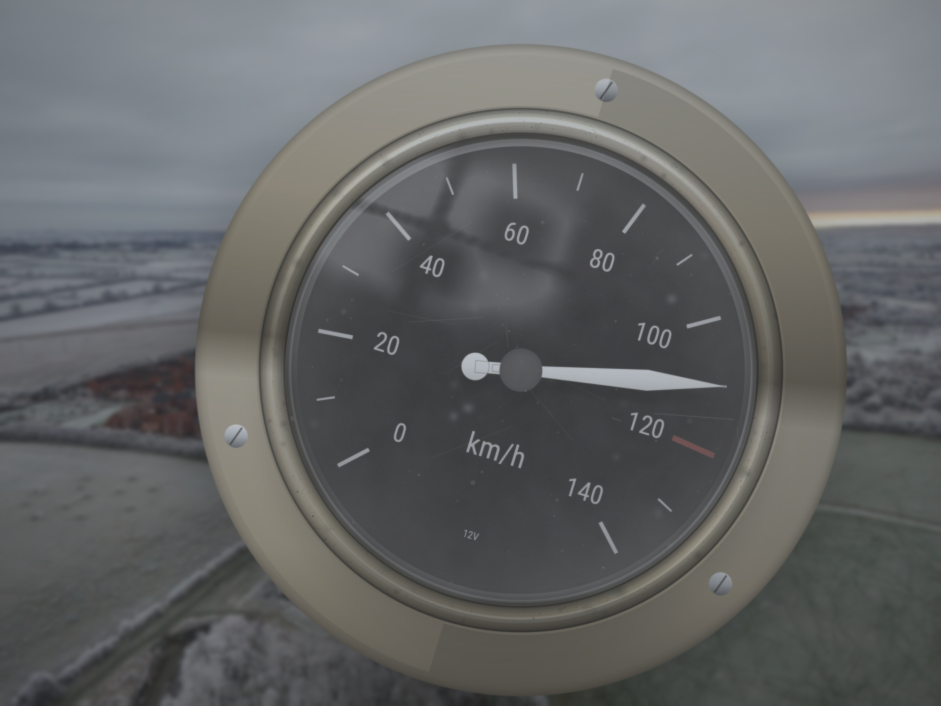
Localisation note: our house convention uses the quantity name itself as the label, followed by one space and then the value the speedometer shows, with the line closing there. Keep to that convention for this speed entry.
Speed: 110 km/h
